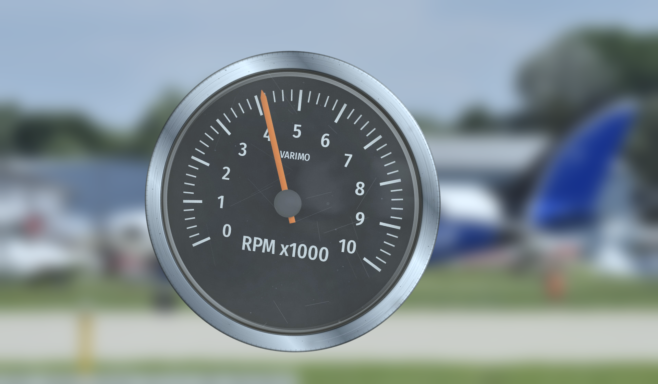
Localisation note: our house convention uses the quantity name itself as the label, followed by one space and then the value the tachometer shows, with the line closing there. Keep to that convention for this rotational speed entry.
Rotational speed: 4200 rpm
